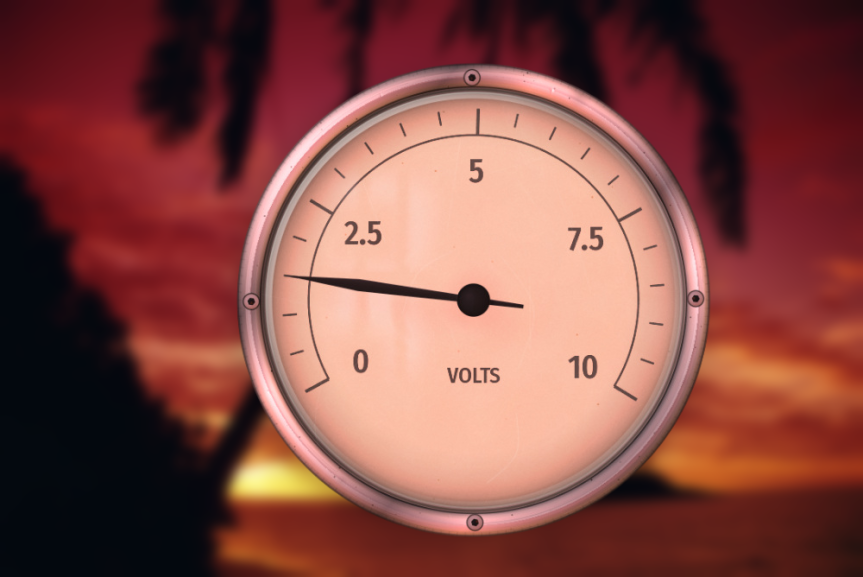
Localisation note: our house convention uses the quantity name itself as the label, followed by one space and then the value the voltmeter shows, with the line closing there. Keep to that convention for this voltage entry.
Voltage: 1.5 V
